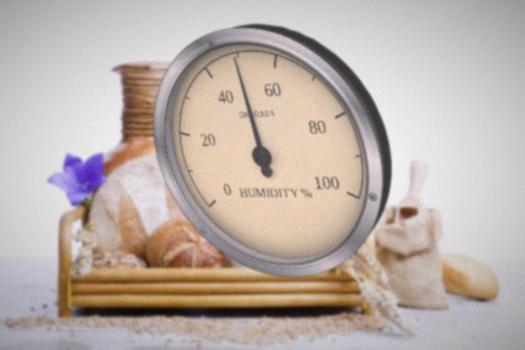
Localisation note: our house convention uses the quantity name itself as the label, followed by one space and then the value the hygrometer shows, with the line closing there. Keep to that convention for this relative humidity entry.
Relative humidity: 50 %
